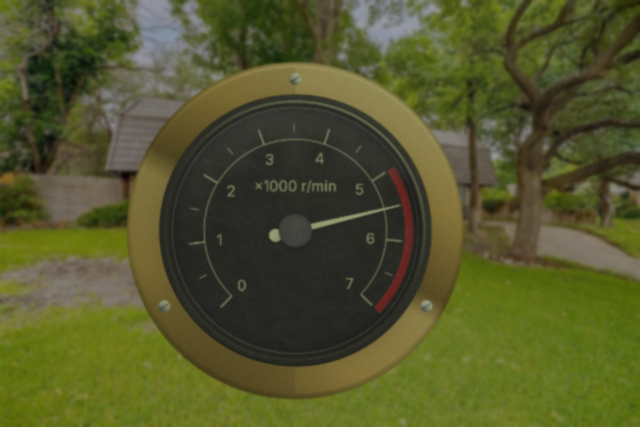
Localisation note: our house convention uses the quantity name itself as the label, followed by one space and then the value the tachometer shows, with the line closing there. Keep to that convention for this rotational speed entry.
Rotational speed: 5500 rpm
